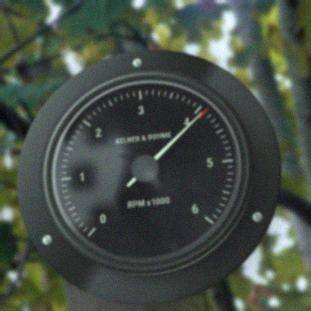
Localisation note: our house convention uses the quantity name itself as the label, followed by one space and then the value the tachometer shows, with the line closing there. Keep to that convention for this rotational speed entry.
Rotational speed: 4100 rpm
